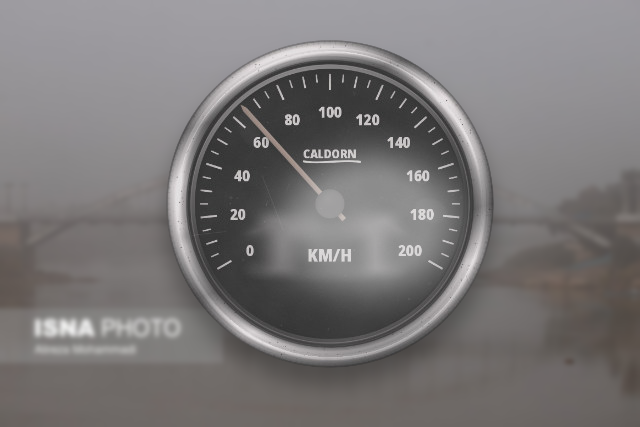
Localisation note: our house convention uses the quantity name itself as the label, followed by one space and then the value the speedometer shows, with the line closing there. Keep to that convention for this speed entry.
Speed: 65 km/h
